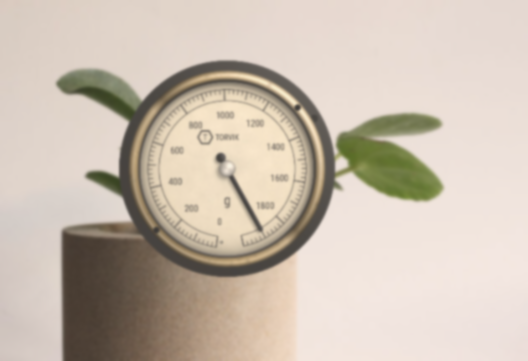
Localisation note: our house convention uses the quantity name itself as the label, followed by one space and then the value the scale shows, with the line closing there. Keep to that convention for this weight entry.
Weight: 1900 g
